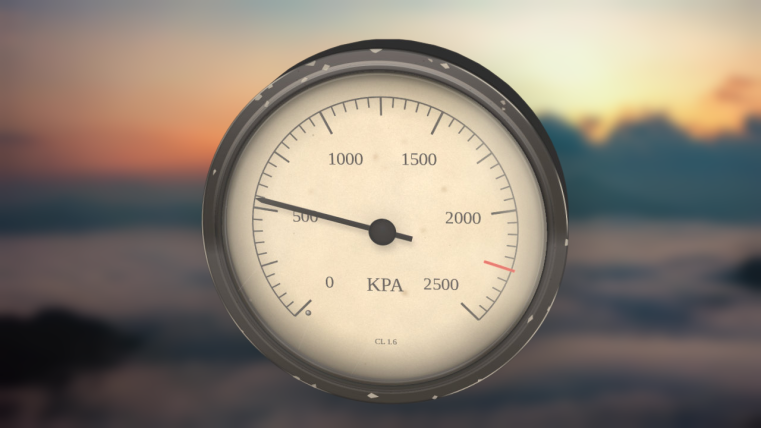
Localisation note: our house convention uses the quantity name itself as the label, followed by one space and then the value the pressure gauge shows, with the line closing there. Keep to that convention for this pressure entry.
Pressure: 550 kPa
